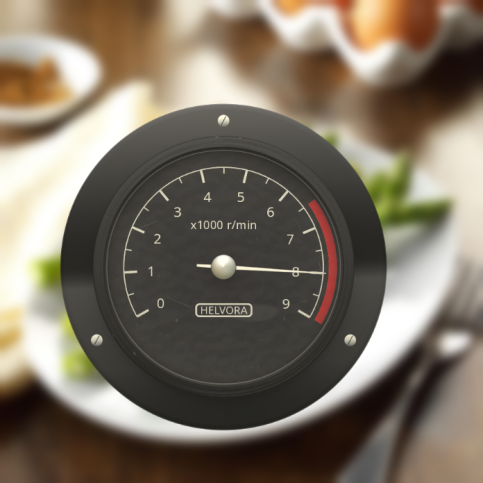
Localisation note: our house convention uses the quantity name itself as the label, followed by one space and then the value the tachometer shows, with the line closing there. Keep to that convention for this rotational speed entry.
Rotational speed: 8000 rpm
